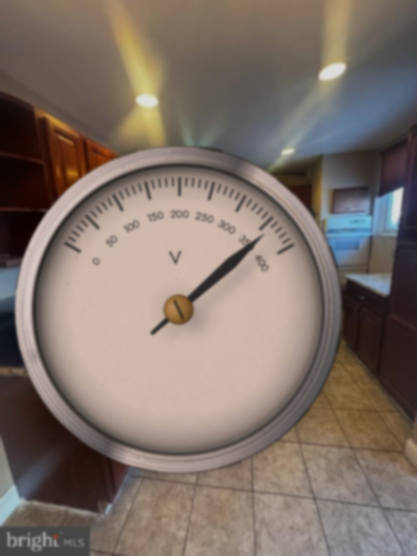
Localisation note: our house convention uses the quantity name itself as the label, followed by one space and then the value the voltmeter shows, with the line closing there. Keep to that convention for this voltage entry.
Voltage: 360 V
